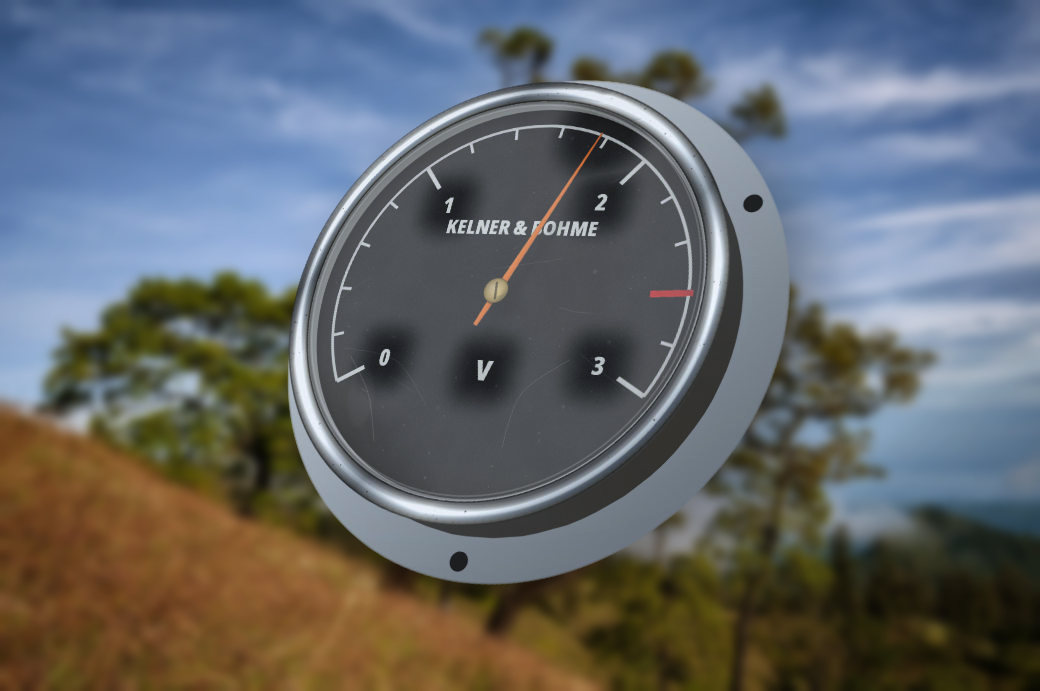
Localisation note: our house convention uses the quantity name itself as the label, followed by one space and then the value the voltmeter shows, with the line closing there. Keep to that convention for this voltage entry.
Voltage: 1.8 V
